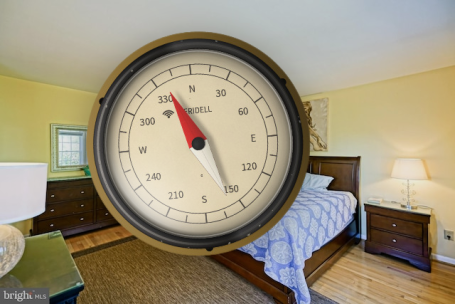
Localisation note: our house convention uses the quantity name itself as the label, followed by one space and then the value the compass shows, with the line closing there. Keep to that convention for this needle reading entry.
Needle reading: 337.5 °
